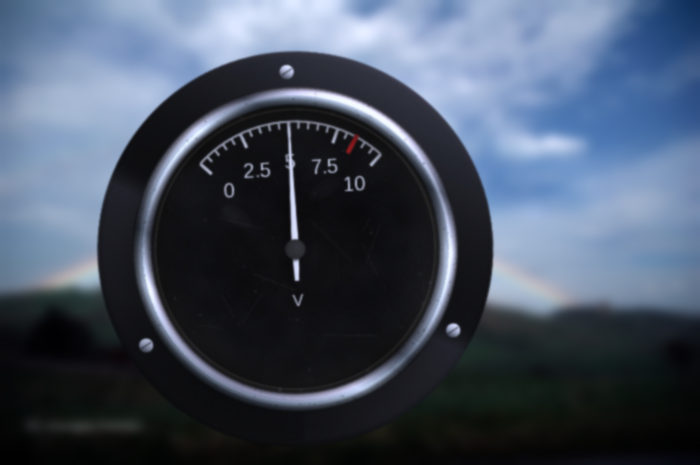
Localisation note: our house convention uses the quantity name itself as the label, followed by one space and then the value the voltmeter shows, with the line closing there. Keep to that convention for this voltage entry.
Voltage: 5 V
